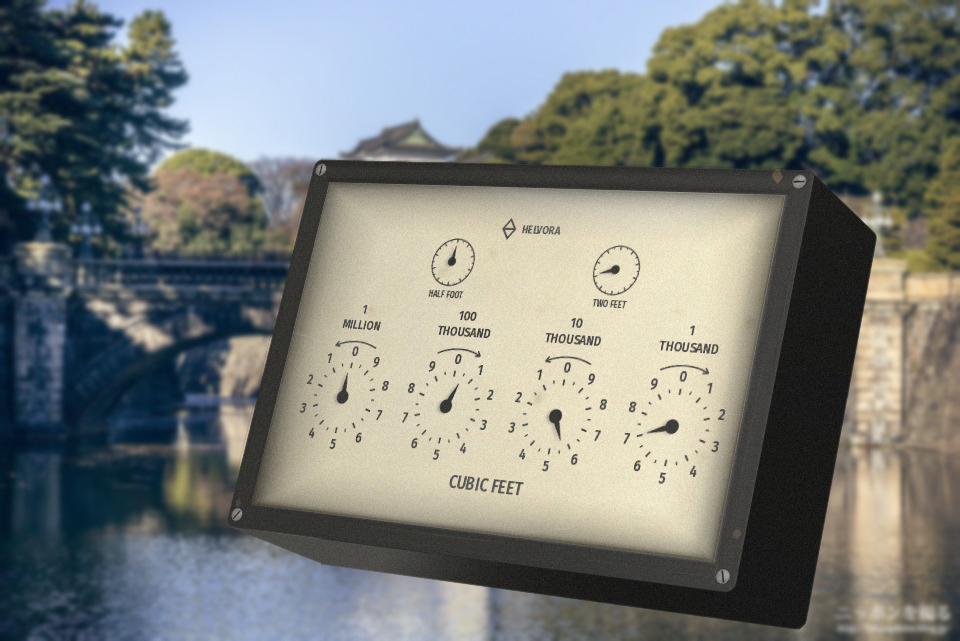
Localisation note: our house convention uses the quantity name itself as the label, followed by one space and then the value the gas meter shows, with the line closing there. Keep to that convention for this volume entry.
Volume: 5700 ft³
